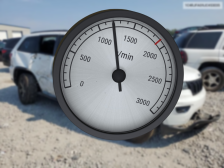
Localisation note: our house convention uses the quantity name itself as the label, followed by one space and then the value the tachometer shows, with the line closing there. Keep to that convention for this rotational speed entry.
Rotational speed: 1200 rpm
